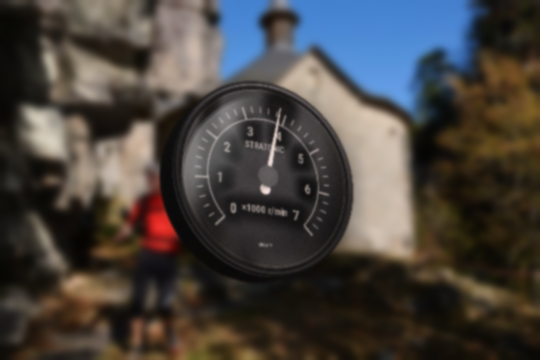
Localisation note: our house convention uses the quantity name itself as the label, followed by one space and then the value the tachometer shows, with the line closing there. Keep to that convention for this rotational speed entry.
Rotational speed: 3800 rpm
